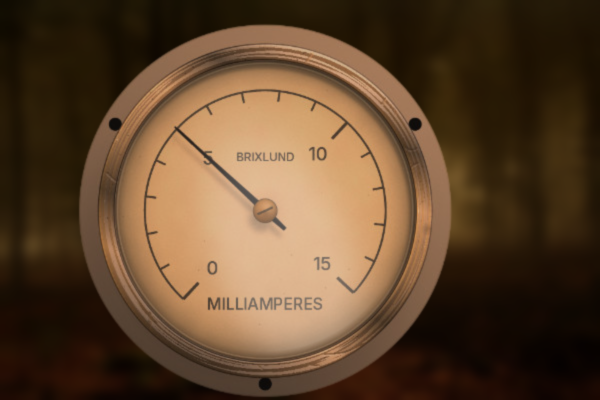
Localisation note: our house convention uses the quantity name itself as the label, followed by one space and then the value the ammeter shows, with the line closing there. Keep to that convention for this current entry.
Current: 5 mA
